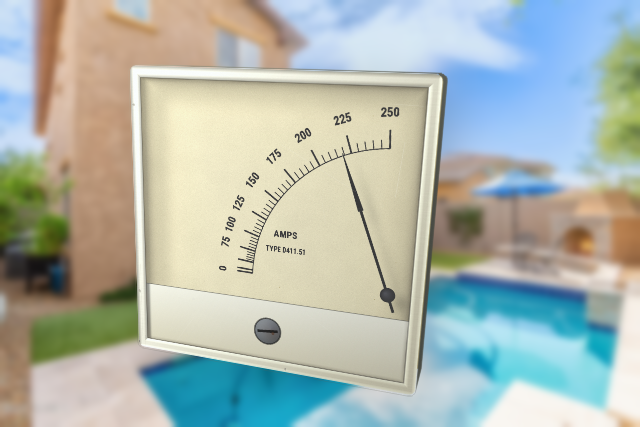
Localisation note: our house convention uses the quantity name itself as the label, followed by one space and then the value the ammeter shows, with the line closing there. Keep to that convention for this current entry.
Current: 220 A
